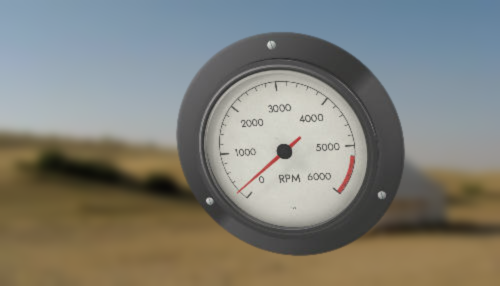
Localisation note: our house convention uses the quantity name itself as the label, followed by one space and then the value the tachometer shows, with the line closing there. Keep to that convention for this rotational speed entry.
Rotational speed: 200 rpm
